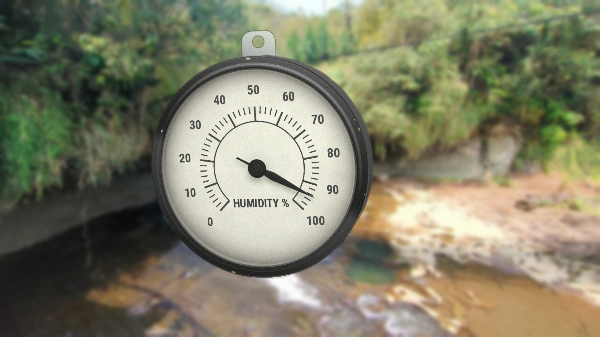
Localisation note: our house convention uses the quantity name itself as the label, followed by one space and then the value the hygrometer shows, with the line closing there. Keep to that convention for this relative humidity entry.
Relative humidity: 94 %
